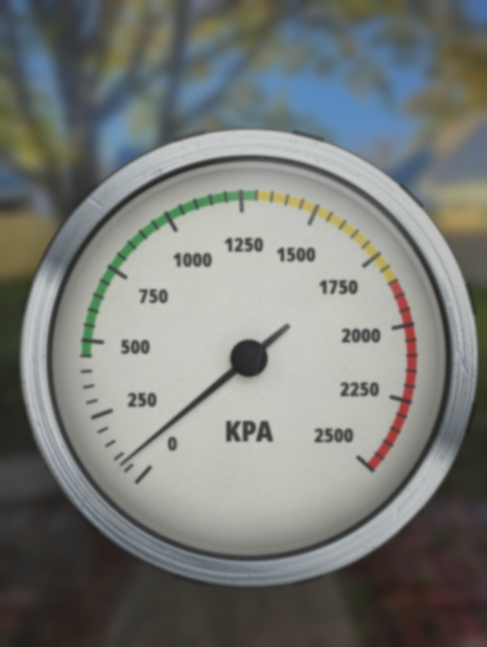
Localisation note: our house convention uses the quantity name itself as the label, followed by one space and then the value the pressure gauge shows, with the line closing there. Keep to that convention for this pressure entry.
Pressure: 75 kPa
